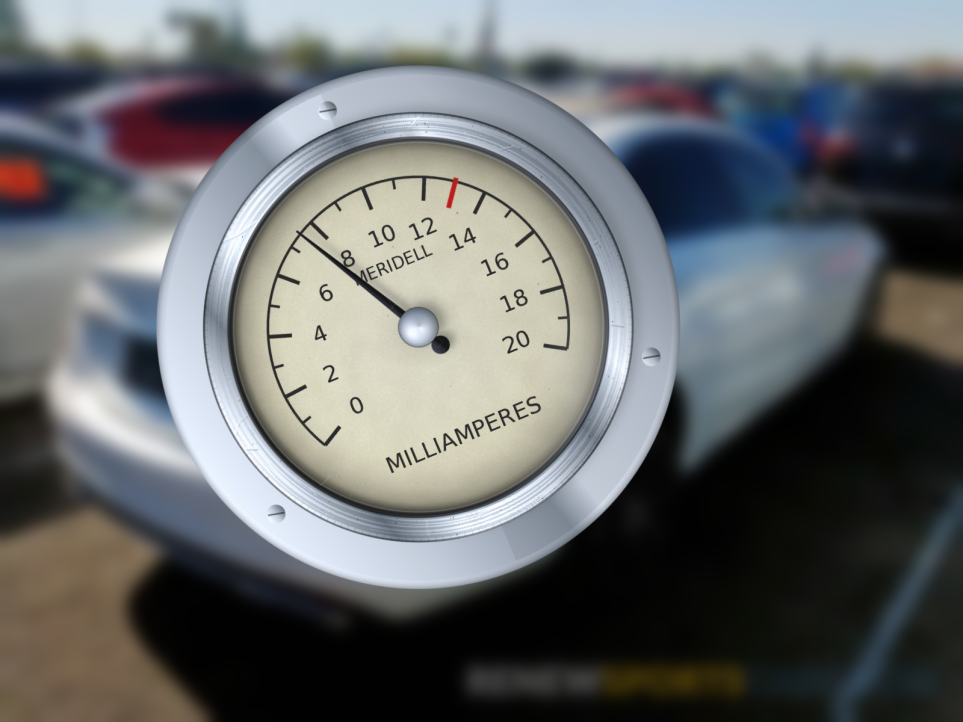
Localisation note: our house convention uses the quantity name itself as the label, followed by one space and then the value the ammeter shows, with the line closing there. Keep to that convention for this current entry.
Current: 7.5 mA
